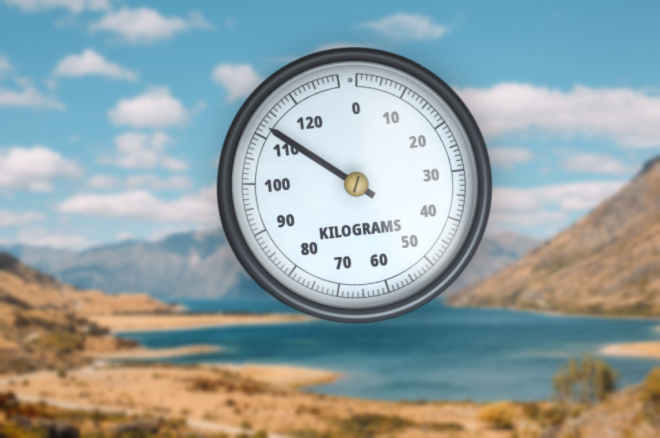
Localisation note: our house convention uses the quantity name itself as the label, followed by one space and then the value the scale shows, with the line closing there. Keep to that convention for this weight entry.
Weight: 112 kg
